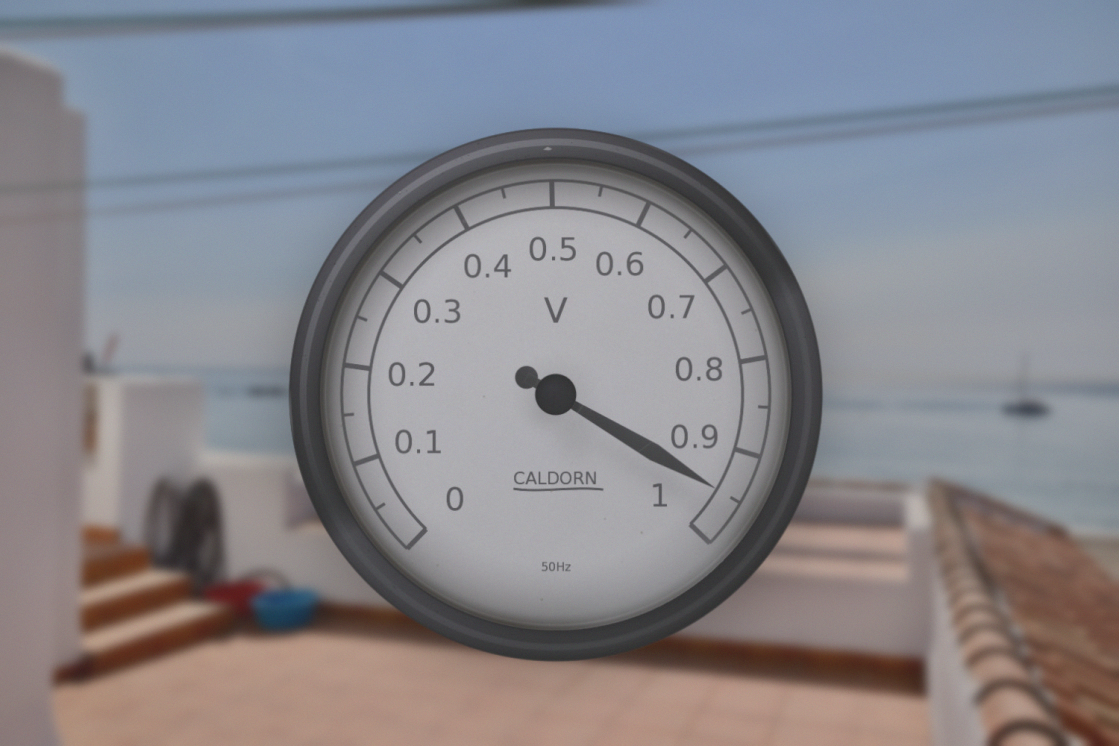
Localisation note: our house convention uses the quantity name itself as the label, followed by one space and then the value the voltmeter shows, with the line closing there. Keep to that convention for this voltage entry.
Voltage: 0.95 V
